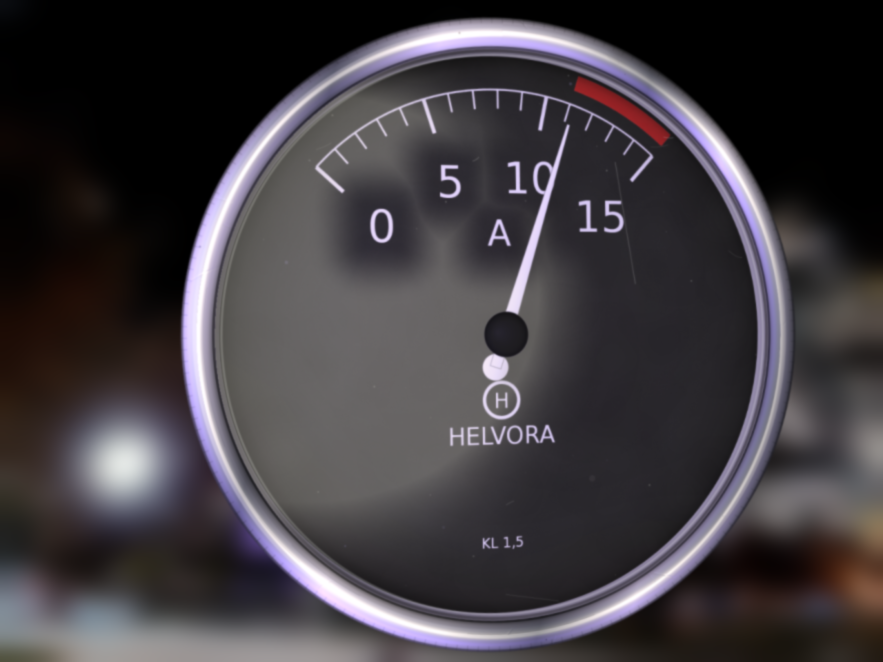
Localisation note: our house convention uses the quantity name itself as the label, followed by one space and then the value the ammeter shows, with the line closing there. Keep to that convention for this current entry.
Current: 11 A
